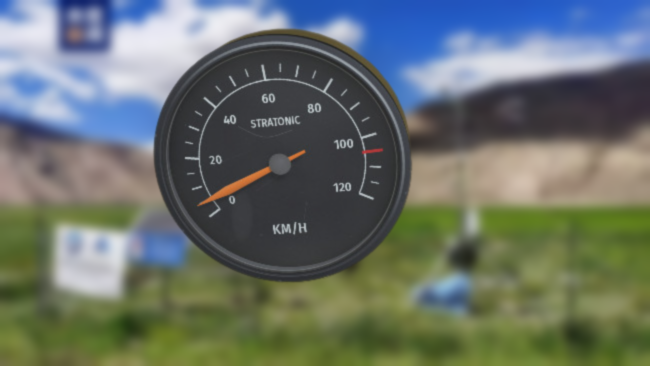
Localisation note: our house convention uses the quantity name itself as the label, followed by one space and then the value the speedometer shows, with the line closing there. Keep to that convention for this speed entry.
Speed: 5 km/h
